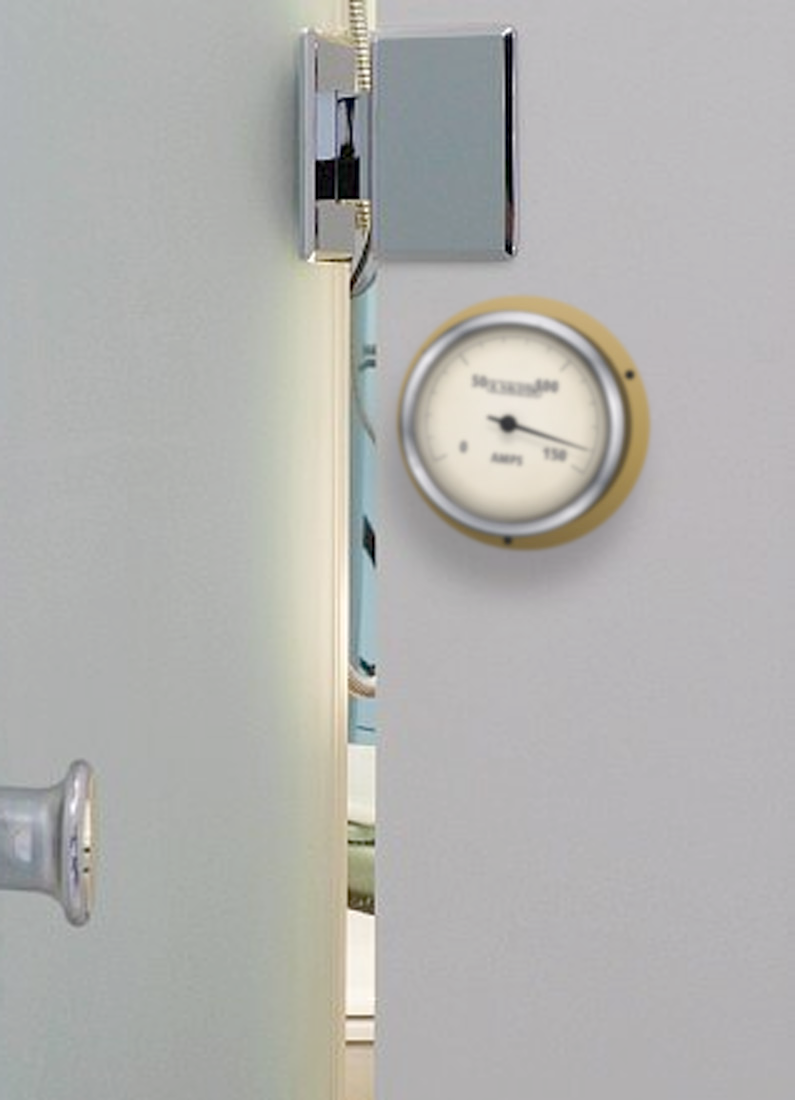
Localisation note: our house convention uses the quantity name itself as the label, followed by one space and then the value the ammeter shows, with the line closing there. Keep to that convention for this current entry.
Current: 140 A
